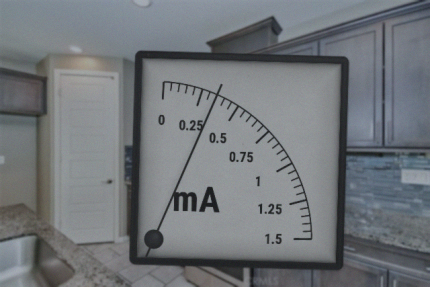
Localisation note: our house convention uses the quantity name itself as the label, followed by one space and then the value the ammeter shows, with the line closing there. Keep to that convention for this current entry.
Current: 0.35 mA
